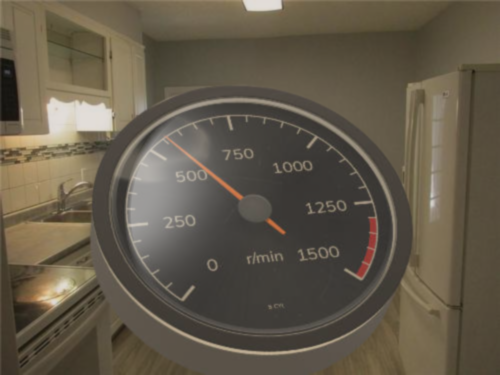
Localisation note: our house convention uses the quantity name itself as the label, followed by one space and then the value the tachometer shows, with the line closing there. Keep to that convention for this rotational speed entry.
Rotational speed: 550 rpm
